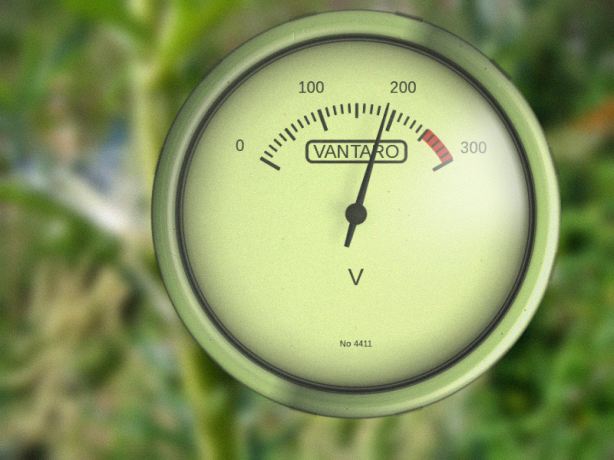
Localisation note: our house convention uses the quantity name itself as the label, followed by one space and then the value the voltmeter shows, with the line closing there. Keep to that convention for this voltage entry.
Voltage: 190 V
